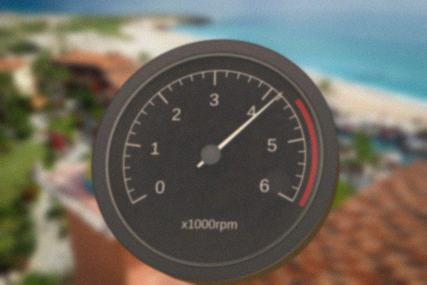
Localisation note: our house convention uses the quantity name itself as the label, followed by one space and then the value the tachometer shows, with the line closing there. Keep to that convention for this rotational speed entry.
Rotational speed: 4200 rpm
